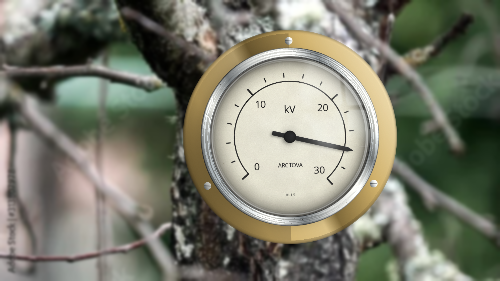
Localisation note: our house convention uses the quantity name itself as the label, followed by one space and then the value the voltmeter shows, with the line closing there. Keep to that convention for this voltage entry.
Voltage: 26 kV
